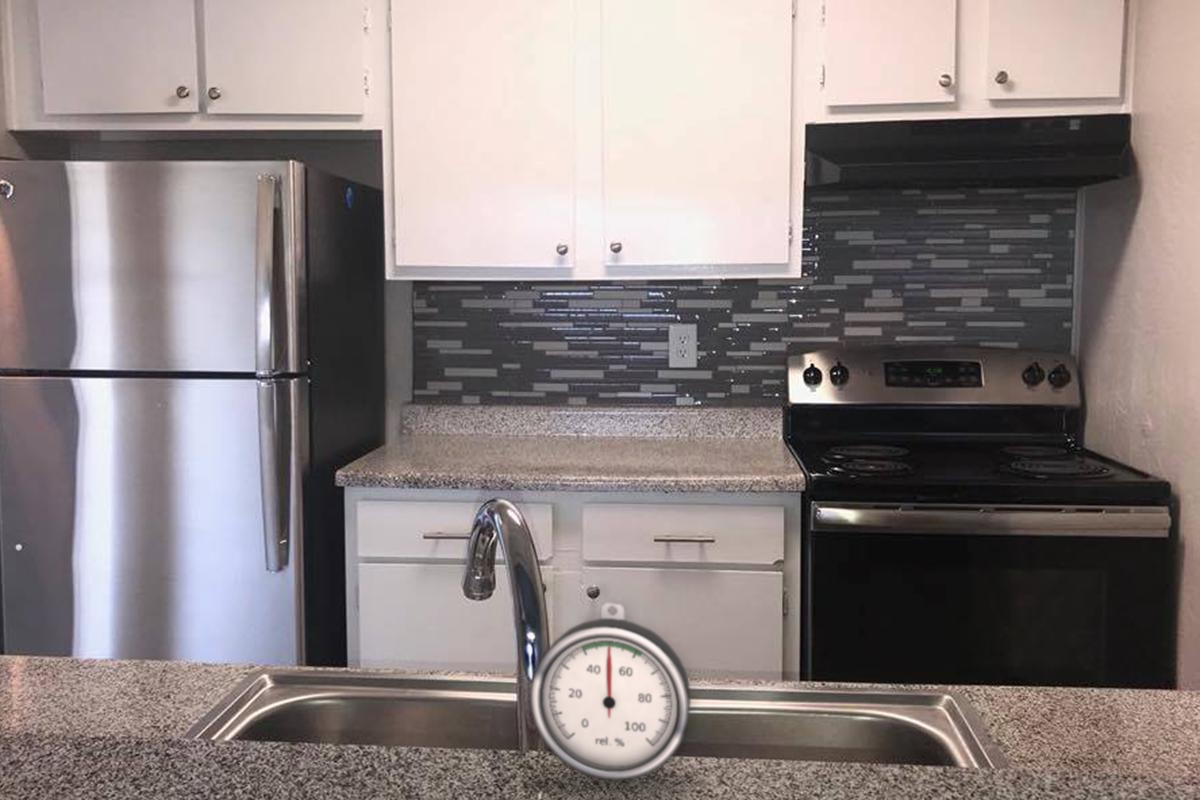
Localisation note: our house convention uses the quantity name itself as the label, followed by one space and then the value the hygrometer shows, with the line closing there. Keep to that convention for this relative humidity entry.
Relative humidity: 50 %
